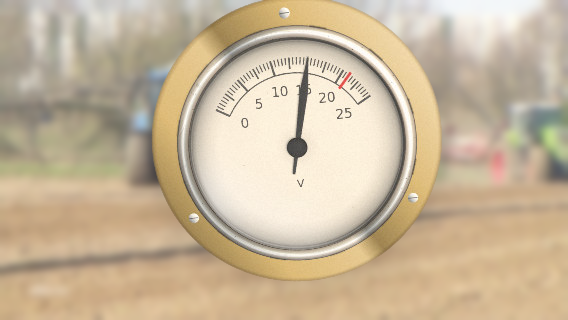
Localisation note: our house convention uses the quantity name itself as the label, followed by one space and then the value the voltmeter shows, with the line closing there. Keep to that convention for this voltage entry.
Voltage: 15 V
